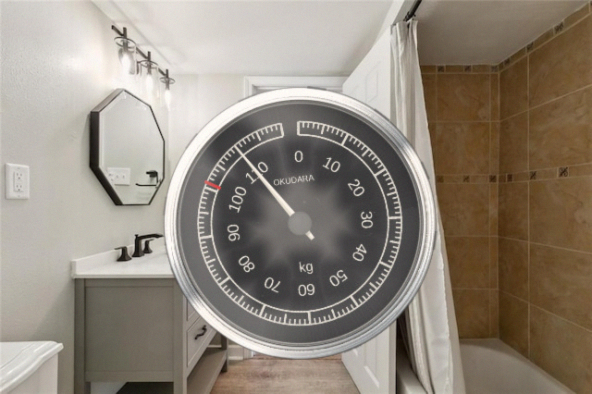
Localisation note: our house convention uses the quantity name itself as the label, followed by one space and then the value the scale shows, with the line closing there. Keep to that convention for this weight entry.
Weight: 110 kg
